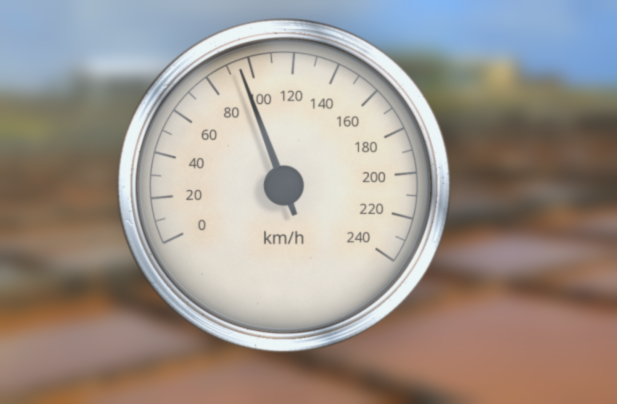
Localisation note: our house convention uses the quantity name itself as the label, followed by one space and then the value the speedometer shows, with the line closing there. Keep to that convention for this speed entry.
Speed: 95 km/h
